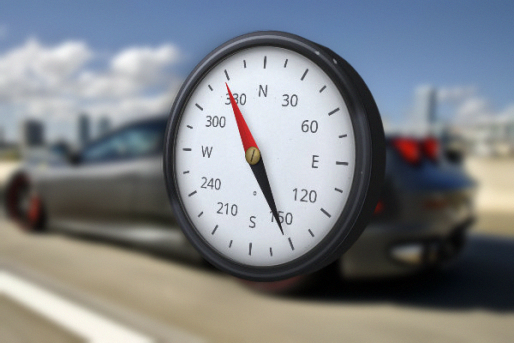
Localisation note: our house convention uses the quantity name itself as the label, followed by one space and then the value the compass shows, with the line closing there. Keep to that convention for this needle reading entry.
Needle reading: 330 °
